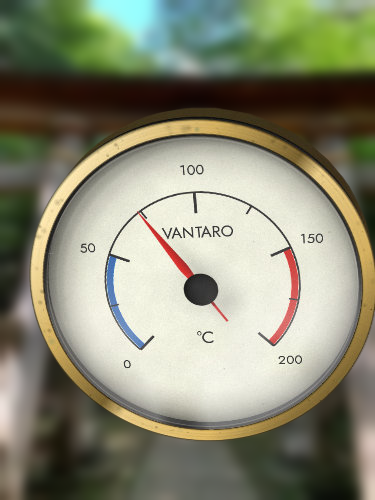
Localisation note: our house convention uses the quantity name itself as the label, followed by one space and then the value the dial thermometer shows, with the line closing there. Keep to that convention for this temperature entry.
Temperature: 75 °C
